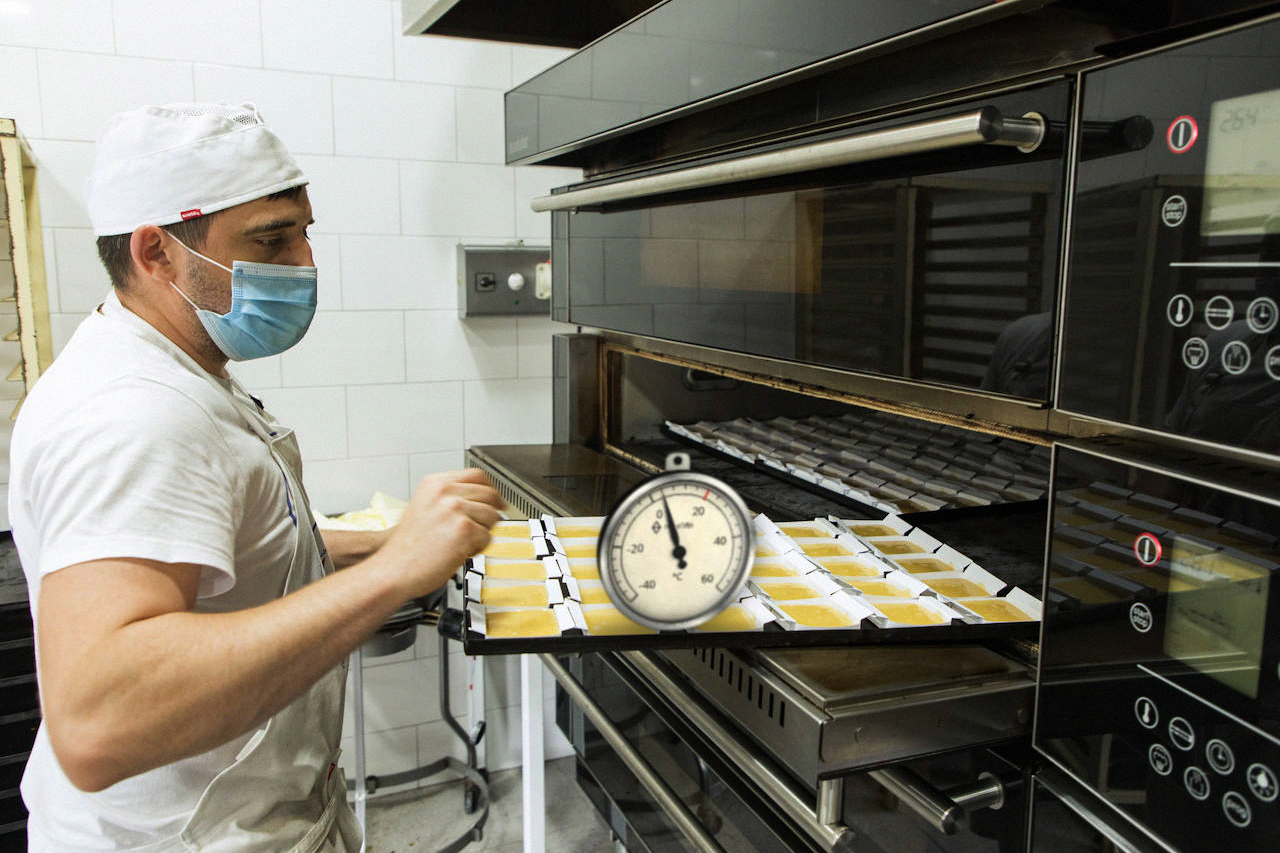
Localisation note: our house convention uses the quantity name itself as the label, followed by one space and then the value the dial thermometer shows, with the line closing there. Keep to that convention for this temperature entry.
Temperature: 4 °C
